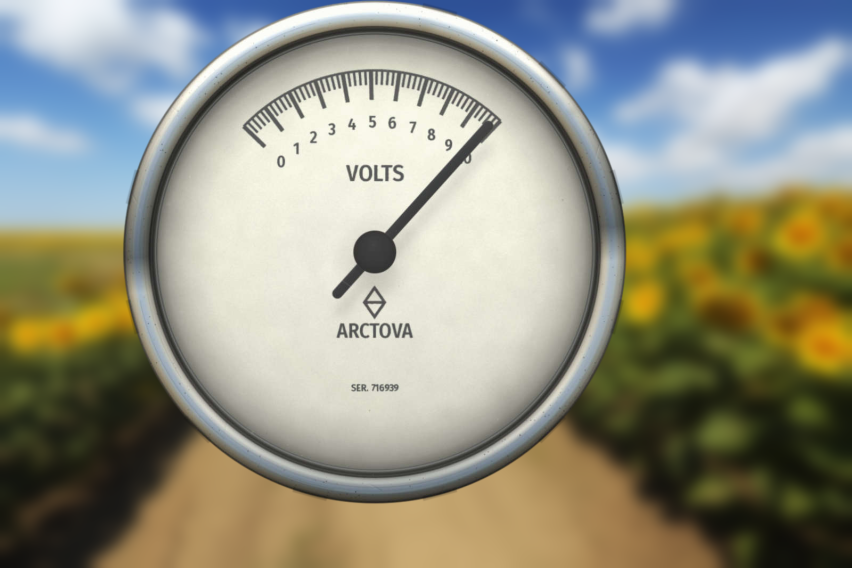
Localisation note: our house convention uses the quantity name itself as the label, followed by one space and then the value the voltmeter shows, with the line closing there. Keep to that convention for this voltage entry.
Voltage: 9.8 V
